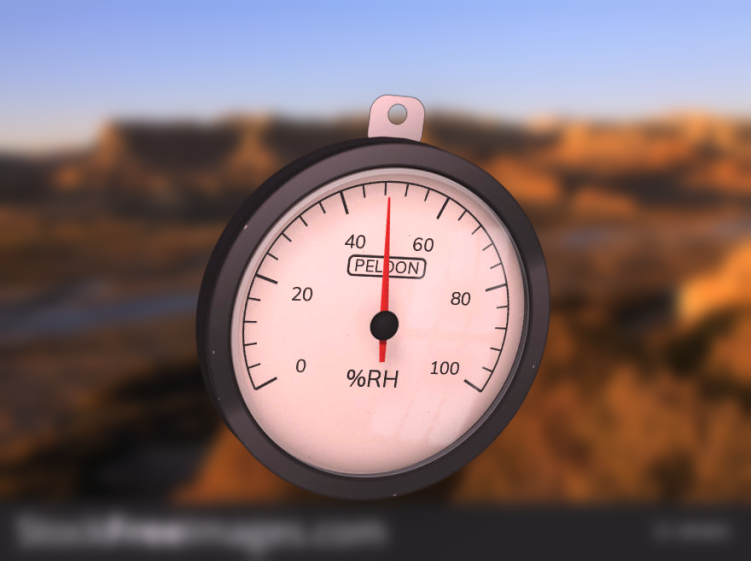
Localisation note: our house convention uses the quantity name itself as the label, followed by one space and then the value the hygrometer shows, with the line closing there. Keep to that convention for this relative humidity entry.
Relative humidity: 48 %
